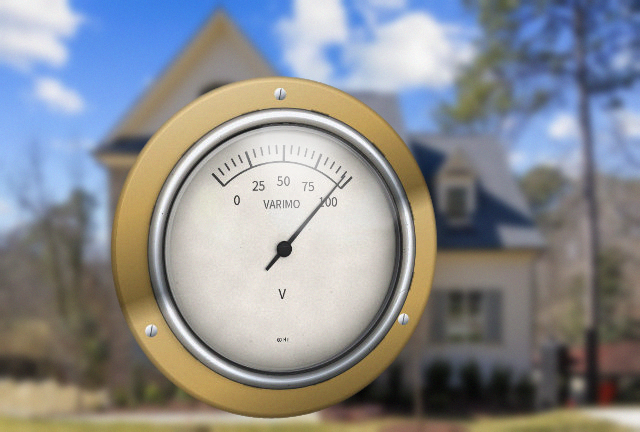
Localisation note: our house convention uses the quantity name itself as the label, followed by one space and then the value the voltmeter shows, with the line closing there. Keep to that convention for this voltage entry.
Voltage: 95 V
